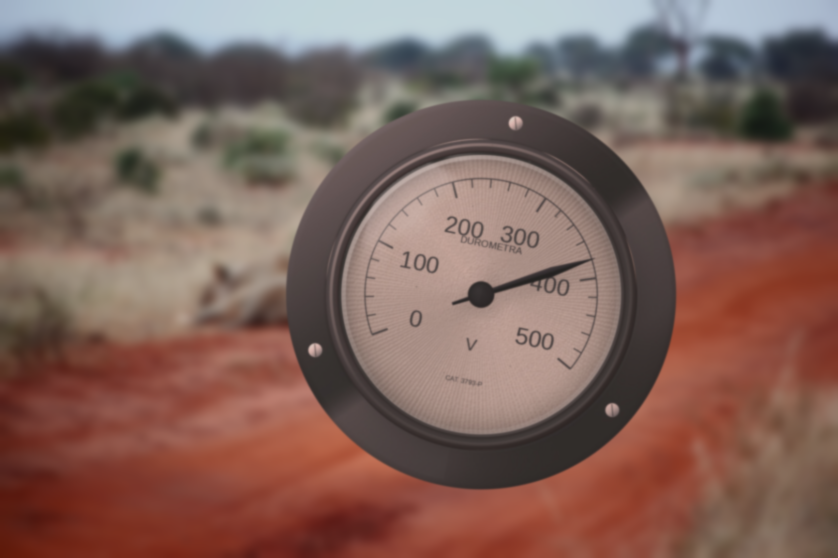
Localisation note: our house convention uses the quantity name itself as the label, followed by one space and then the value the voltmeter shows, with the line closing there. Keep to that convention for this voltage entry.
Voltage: 380 V
